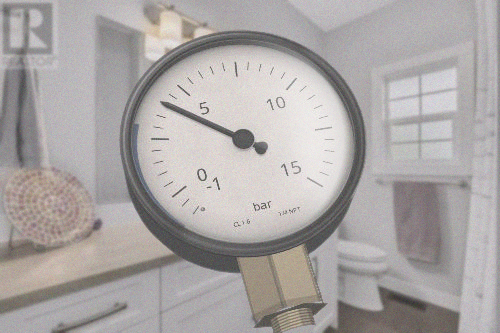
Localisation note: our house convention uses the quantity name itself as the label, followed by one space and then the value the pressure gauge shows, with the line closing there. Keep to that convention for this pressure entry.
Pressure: 4 bar
